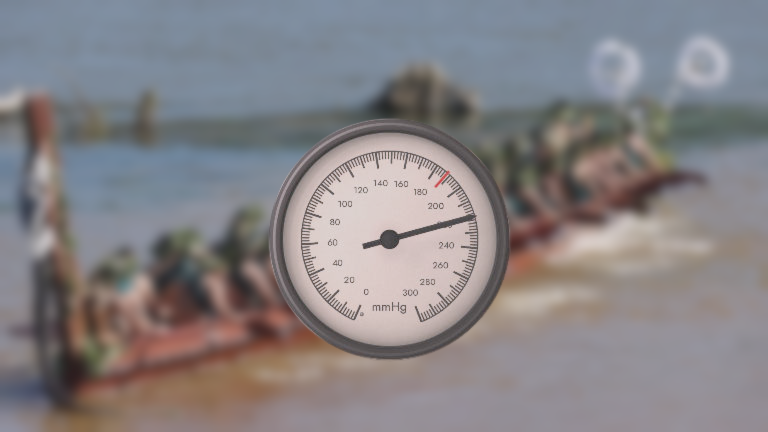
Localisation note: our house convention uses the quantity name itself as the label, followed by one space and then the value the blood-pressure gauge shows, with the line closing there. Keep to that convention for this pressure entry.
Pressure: 220 mmHg
